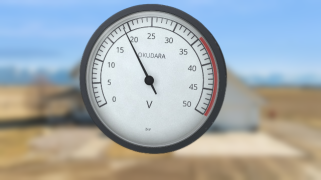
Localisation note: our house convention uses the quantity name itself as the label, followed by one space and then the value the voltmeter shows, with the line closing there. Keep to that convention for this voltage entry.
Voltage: 19 V
